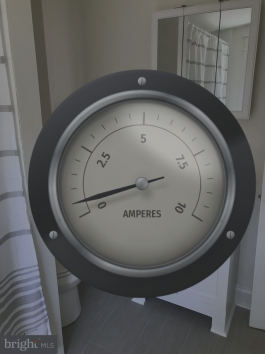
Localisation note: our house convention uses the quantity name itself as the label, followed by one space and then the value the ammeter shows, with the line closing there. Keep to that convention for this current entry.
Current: 0.5 A
